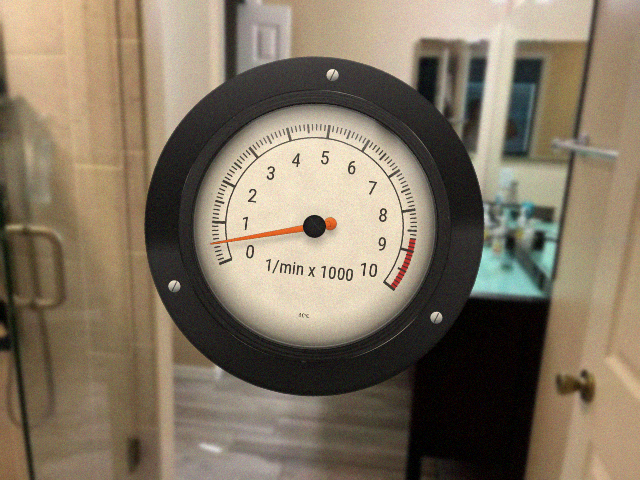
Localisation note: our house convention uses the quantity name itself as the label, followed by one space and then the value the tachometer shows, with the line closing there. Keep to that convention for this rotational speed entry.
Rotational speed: 500 rpm
